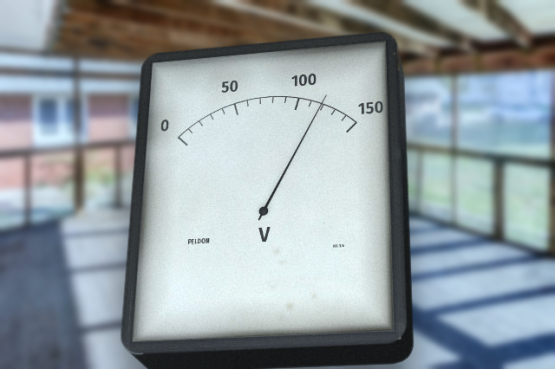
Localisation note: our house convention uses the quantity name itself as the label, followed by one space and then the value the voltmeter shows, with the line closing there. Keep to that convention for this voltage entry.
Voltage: 120 V
